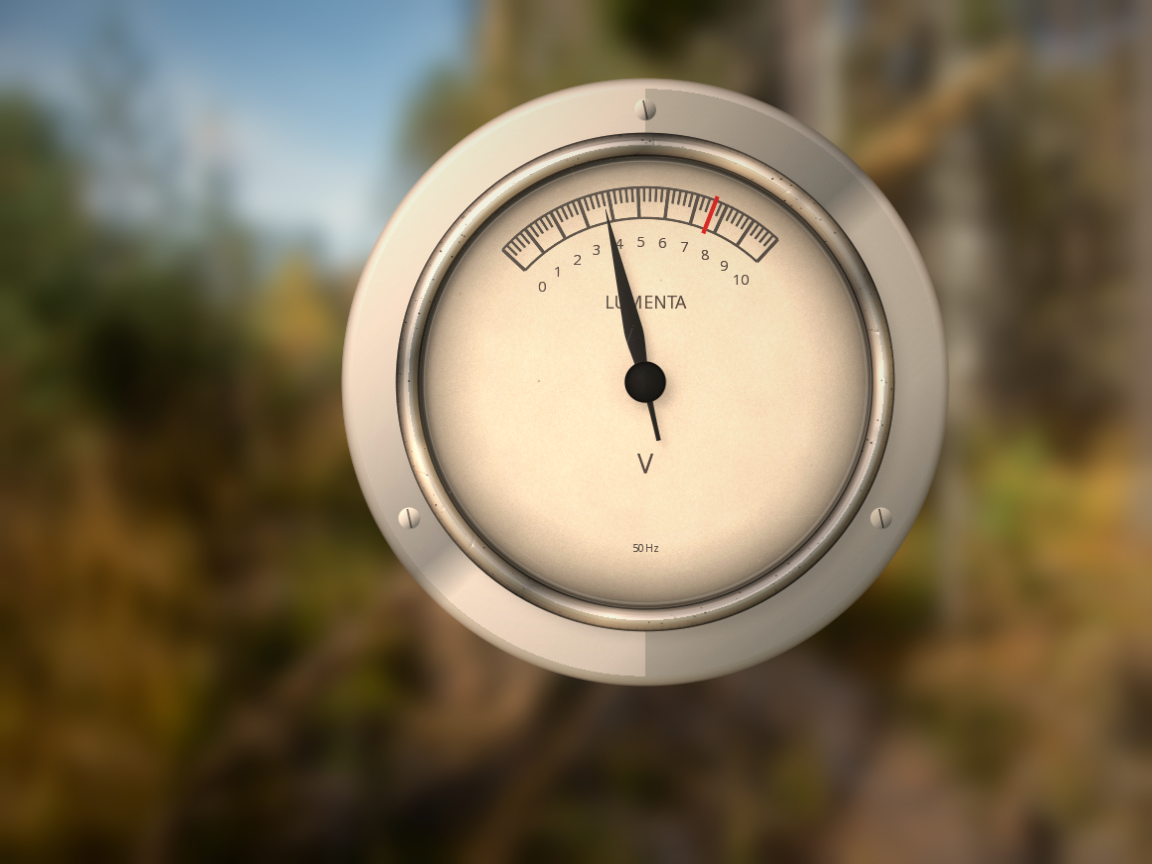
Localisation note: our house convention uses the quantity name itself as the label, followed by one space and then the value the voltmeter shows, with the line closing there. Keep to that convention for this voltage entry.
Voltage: 3.8 V
